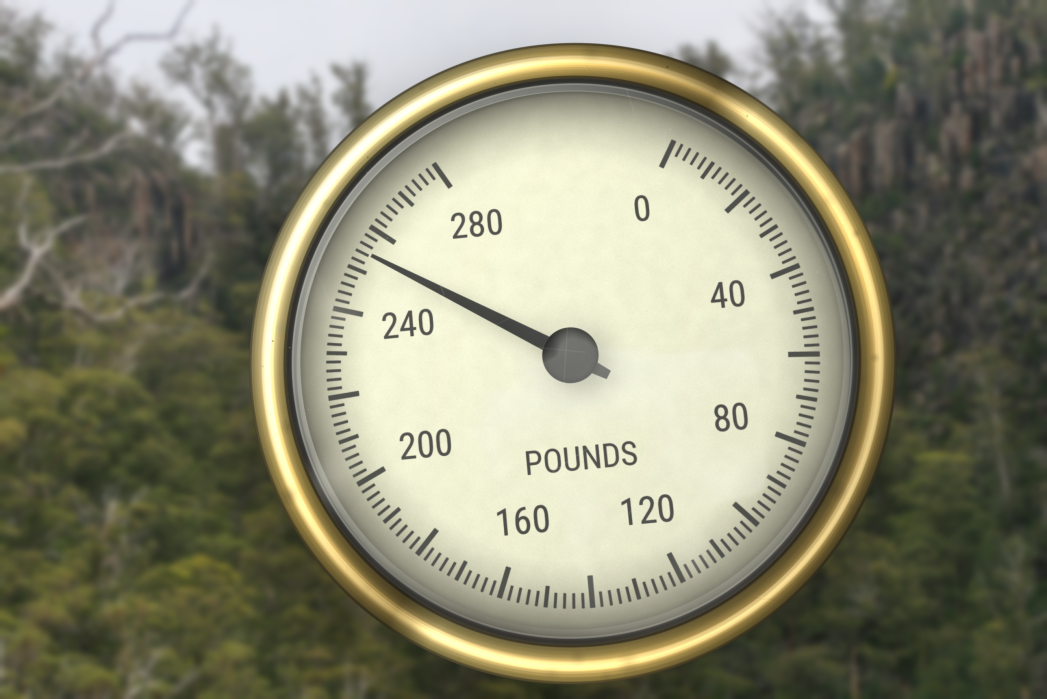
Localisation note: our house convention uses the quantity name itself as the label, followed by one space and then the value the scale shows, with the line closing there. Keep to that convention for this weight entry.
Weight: 254 lb
